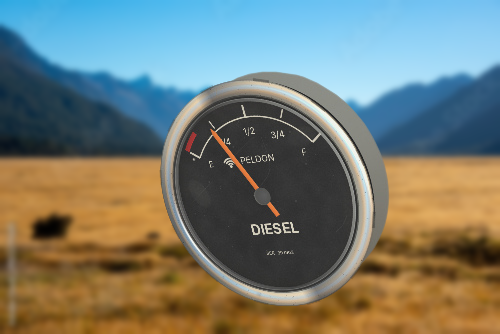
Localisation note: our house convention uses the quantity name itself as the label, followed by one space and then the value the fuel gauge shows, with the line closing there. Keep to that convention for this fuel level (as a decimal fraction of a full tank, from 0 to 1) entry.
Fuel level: 0.25
